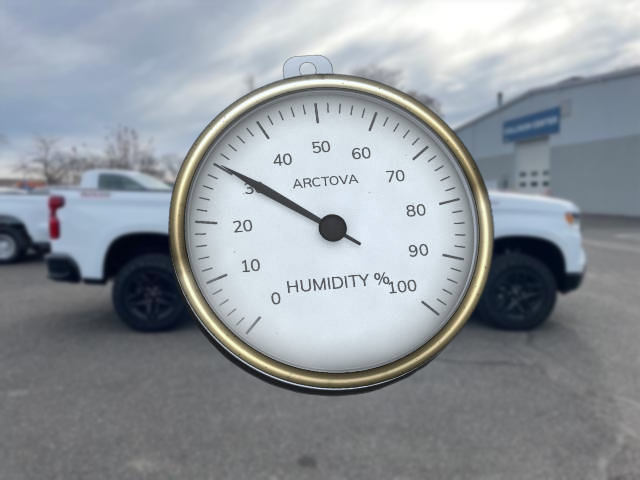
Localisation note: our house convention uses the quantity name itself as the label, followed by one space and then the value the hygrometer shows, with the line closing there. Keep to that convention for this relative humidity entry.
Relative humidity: 30 %
